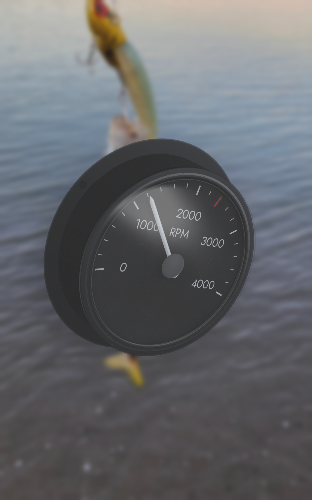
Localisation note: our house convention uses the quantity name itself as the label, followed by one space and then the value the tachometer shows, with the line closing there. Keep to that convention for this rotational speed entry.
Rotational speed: 1200 rpm
